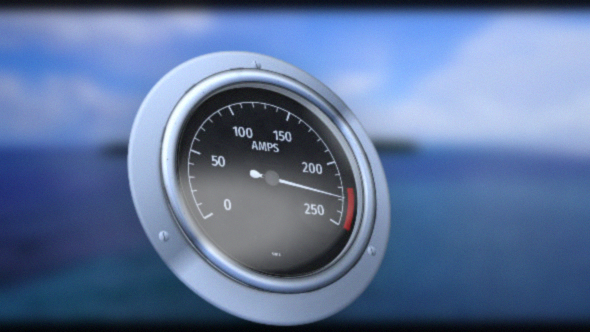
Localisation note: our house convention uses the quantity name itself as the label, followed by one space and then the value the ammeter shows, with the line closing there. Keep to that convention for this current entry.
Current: 230 A
